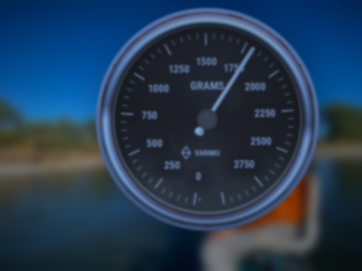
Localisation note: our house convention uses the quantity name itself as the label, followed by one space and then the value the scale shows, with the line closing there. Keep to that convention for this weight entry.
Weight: 1800 g
